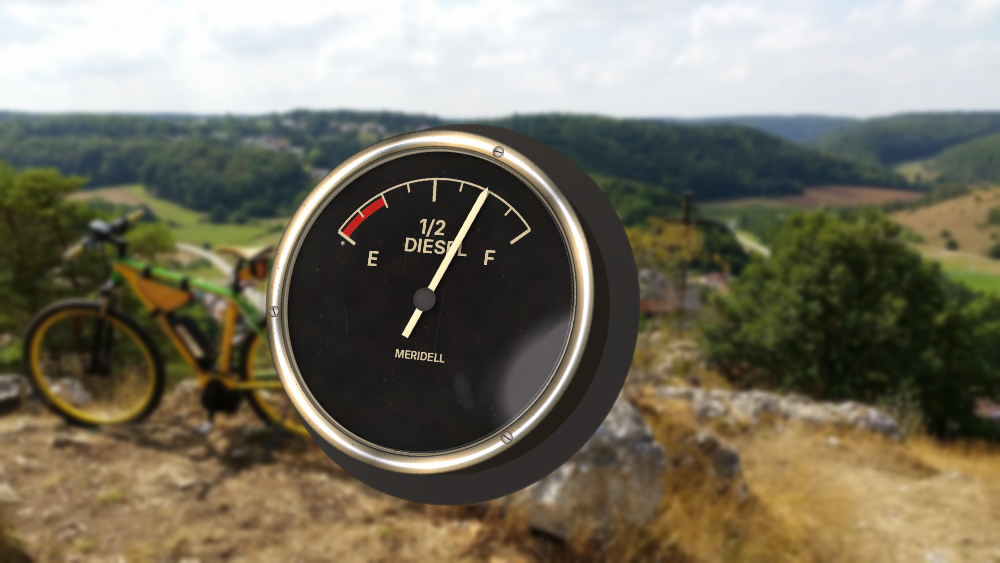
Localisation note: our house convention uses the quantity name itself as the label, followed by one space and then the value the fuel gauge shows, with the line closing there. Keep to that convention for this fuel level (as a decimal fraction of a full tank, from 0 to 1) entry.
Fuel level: 0.75
